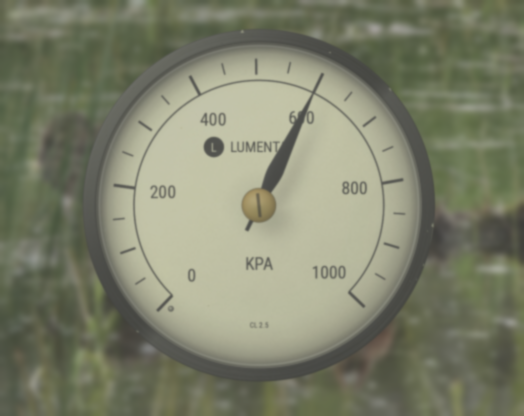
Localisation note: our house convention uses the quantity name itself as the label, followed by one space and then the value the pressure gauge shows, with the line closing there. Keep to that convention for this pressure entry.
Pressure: 600 kPa
